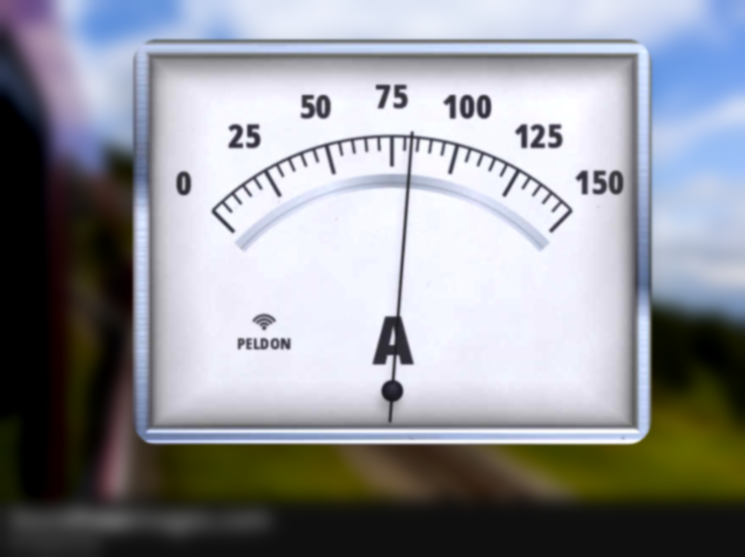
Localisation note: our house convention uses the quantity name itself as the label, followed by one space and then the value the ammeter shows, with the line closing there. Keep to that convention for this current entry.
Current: 82.5 A
